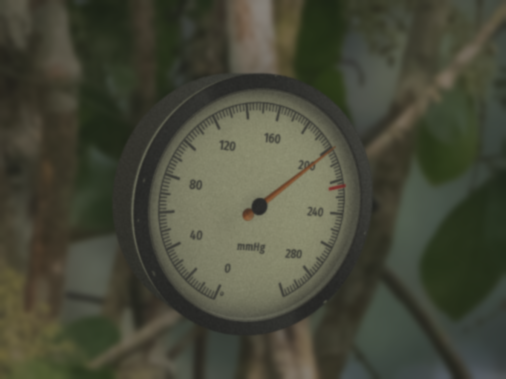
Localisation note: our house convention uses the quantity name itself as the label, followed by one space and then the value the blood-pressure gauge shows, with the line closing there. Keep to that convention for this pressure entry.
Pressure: 200 mmHg
